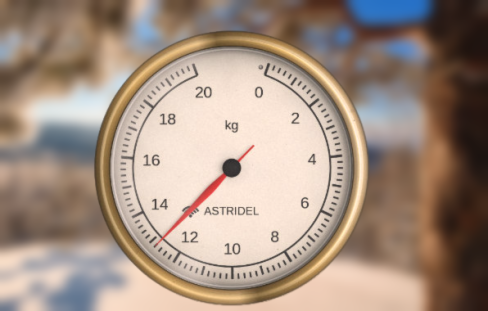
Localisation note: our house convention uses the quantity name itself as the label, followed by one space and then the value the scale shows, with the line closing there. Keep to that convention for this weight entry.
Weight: 12.8 kg
